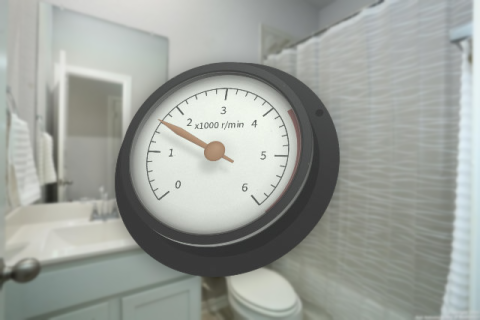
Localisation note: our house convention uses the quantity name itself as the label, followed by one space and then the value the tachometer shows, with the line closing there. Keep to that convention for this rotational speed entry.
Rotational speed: 1600 rpm
